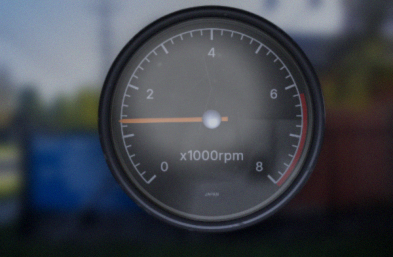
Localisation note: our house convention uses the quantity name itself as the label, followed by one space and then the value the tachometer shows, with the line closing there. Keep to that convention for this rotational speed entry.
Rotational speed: 1300 rpm
